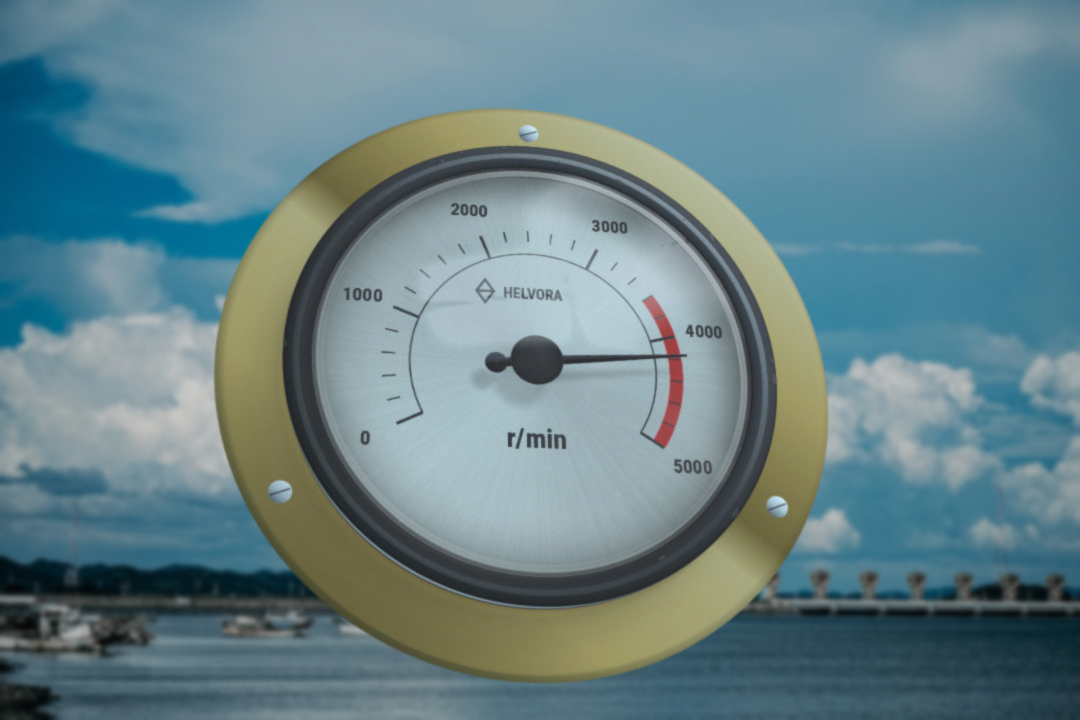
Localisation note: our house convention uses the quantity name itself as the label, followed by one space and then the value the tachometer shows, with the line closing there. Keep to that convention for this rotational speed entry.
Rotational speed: 4200 rpm
